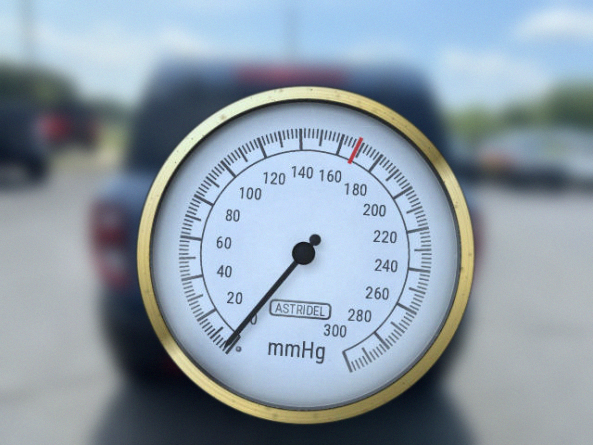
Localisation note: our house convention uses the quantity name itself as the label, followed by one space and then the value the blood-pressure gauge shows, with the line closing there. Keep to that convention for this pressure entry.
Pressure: 2 mmHg
